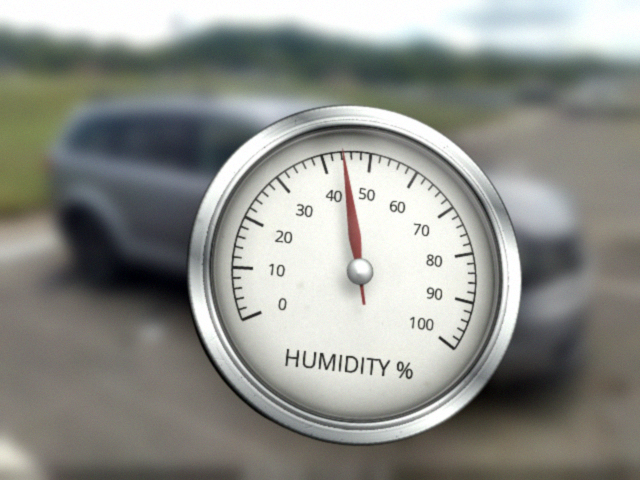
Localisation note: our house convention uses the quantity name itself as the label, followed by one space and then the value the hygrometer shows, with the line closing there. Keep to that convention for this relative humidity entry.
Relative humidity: 44 %
